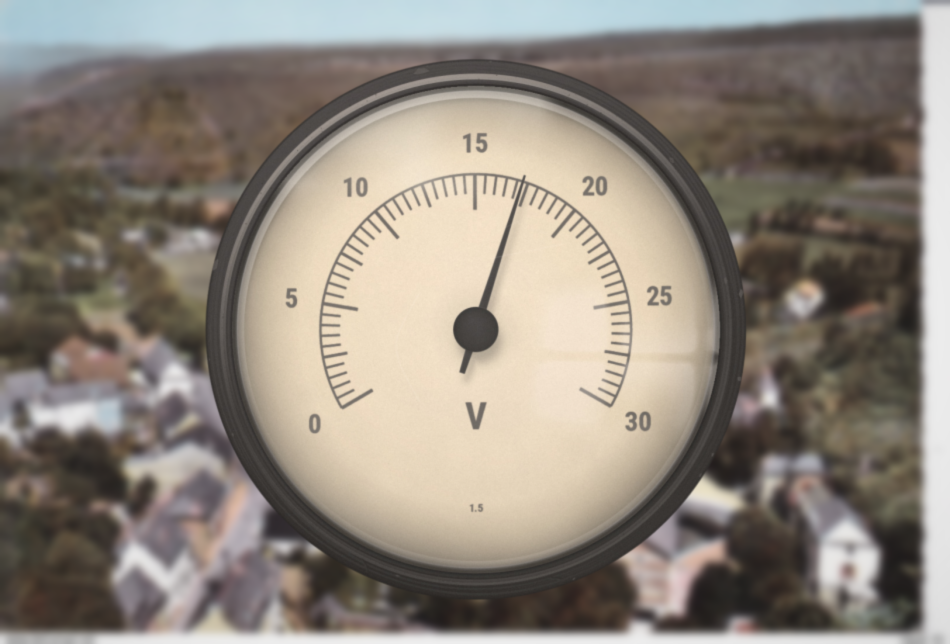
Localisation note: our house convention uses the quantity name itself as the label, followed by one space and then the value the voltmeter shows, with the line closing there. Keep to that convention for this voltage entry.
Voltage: 17.25 V
